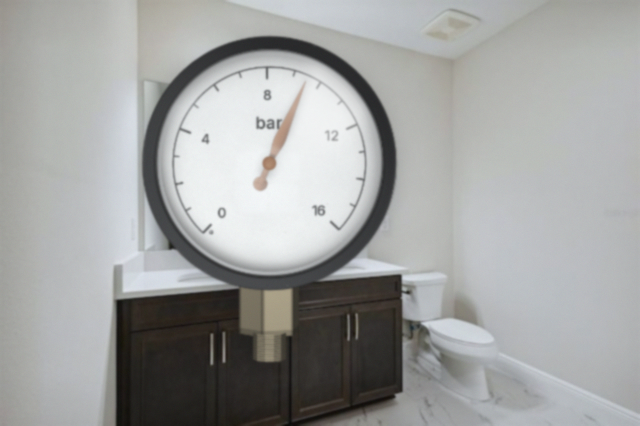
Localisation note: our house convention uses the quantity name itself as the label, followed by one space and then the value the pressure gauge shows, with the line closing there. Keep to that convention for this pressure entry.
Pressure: 9.5 bar
